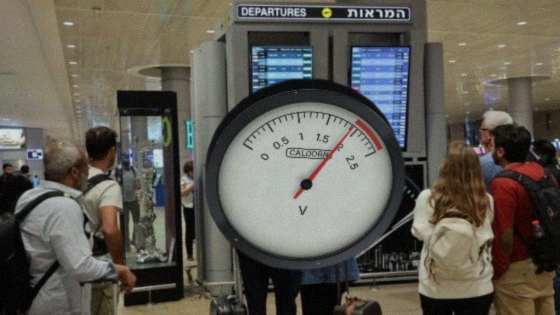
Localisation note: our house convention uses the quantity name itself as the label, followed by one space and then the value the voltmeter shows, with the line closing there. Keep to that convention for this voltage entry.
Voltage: 1.9 V
